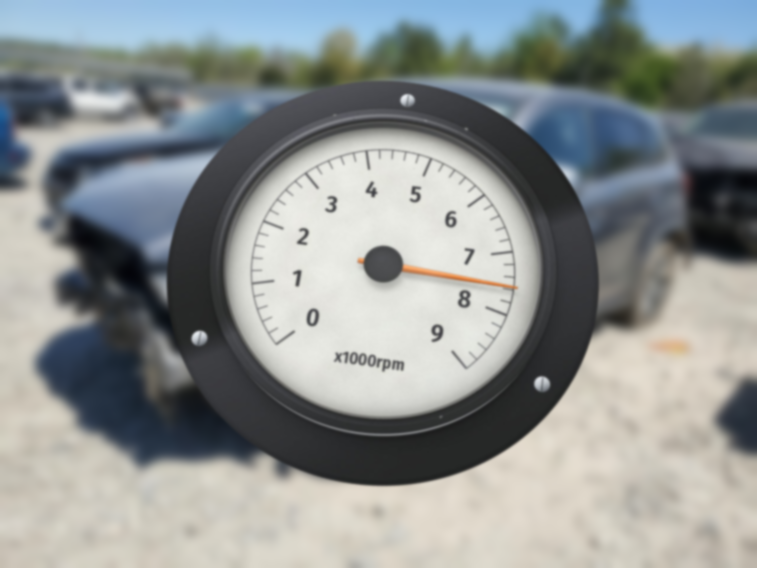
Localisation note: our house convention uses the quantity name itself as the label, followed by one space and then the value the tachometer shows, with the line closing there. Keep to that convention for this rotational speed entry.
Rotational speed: 7600 rpm
